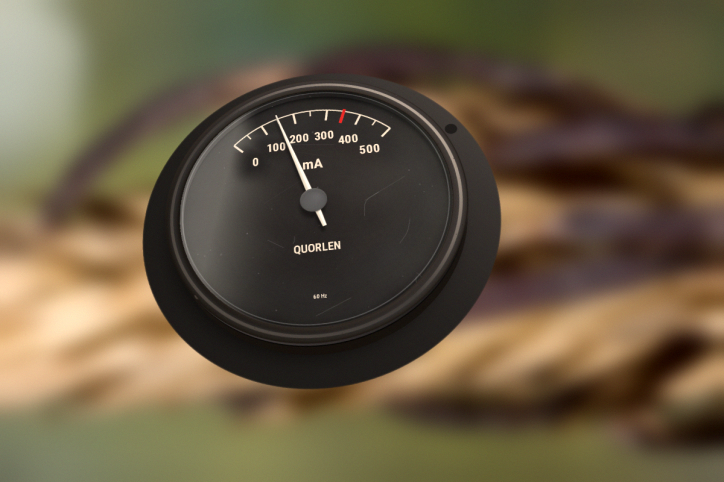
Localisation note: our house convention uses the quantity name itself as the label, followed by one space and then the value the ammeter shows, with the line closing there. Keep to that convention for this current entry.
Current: 150 mA
